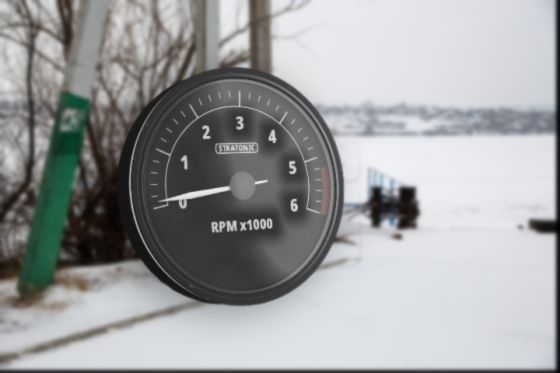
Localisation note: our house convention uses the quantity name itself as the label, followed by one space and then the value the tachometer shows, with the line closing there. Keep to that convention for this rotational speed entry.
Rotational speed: 100 rpm
